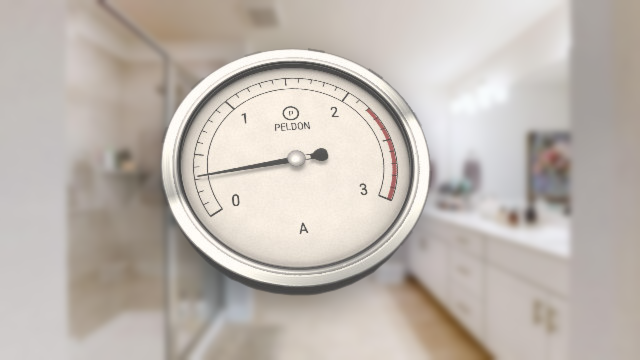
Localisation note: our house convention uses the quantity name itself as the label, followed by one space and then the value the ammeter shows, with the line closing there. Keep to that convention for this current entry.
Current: 0.3 A
